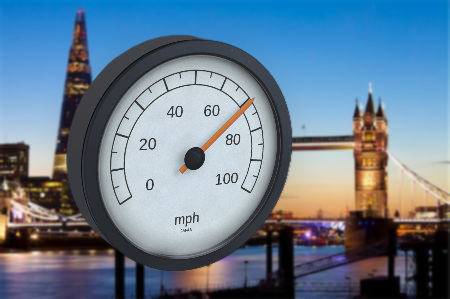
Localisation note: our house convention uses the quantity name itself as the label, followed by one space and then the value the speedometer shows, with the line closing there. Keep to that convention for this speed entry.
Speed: 70 mph
